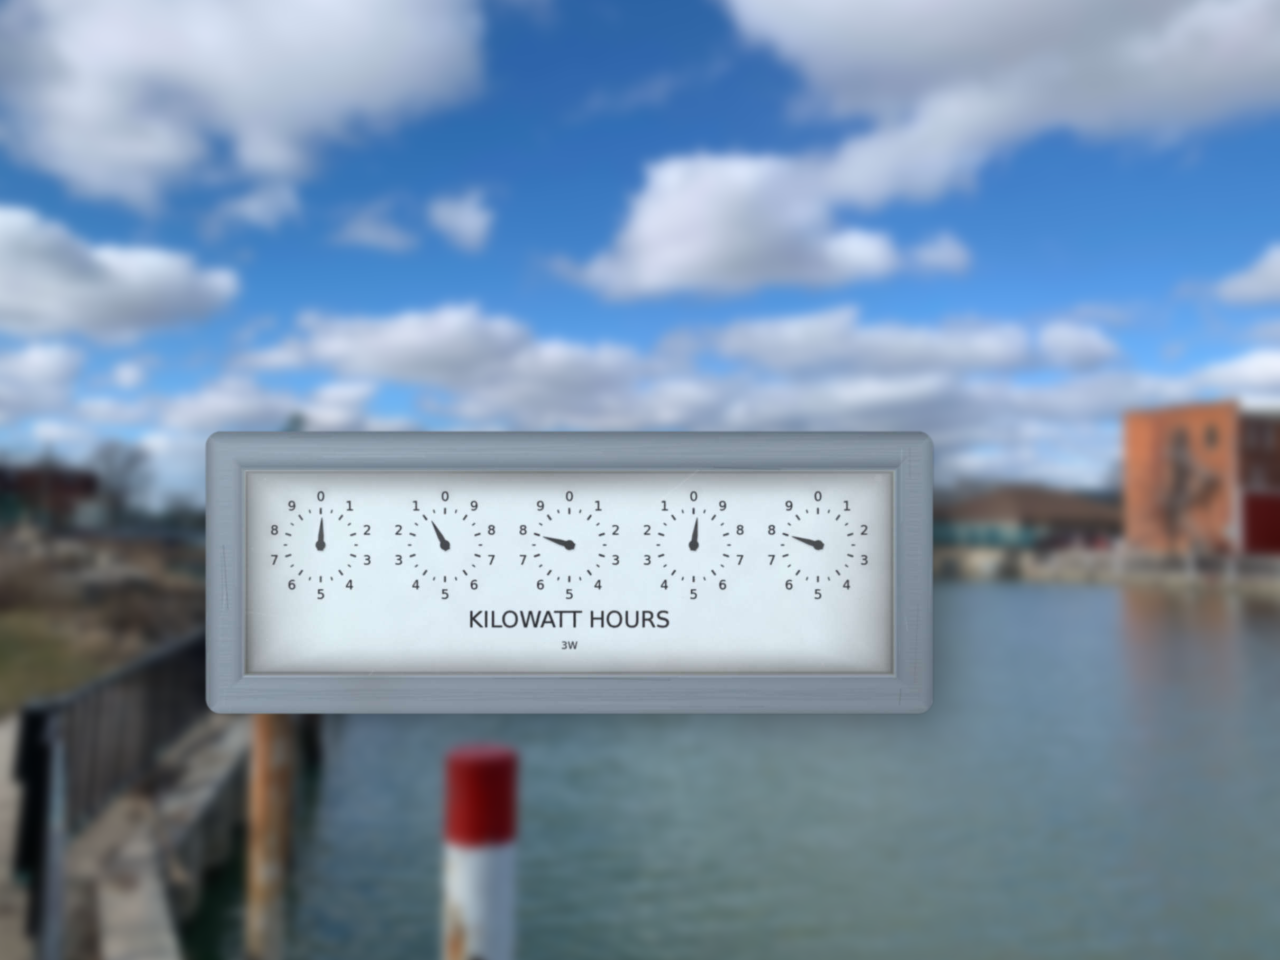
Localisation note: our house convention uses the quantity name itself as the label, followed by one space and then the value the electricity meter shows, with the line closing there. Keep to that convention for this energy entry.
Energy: 798 kWh
